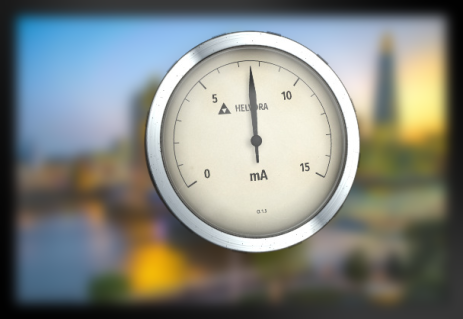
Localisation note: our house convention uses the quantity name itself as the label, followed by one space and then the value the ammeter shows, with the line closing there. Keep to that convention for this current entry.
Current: 7.5 mA
